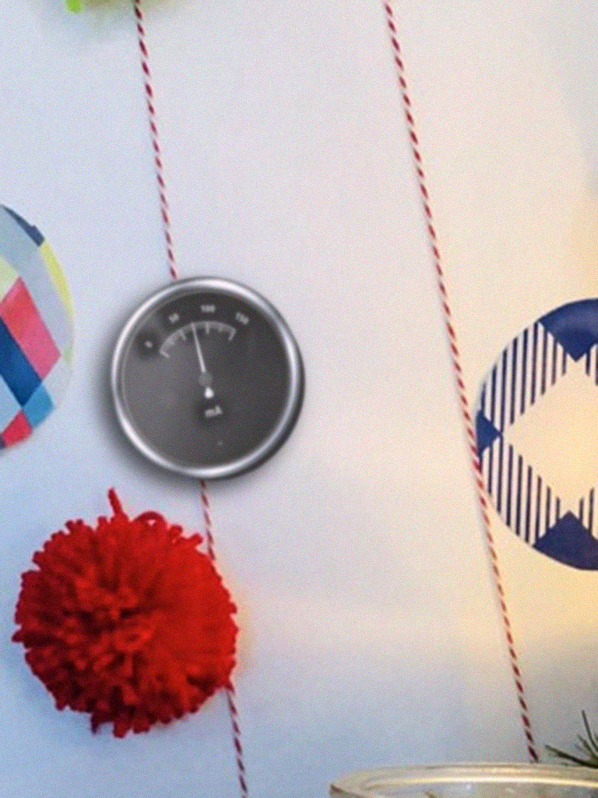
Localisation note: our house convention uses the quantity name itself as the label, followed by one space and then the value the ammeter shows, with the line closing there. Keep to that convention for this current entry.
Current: 75 mA
